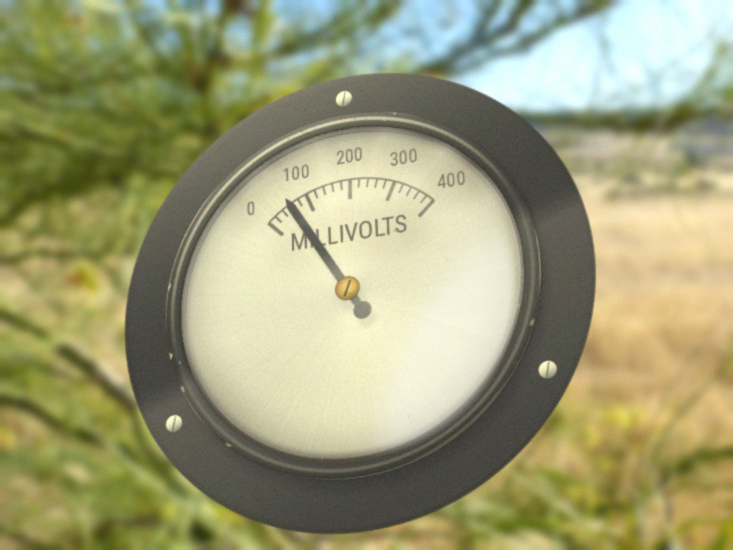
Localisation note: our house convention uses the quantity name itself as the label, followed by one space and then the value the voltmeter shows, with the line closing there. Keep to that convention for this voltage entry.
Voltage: 60 mV
